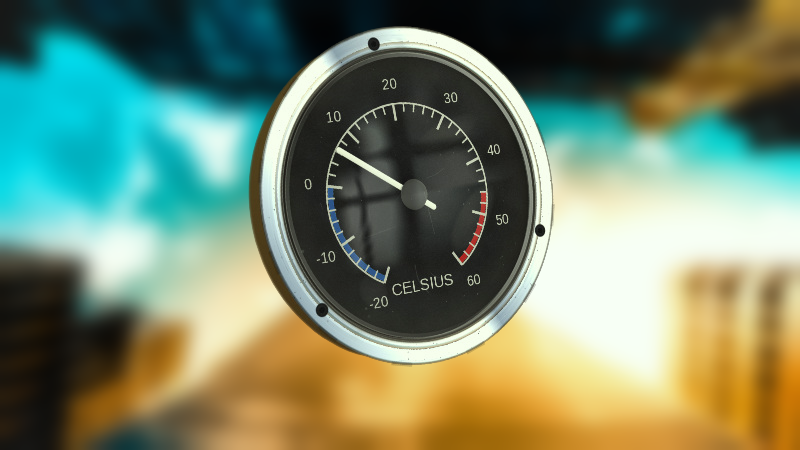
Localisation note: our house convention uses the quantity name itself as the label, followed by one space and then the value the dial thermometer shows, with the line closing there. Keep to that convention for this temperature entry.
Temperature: 6 °C
